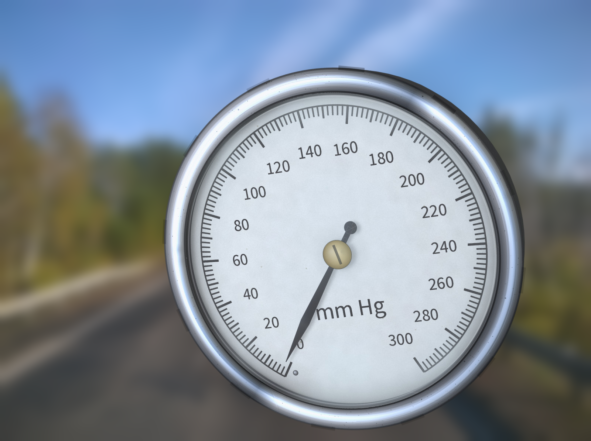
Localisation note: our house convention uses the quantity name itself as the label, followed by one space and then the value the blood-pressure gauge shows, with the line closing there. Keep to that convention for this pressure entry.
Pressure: 2 mmHg
